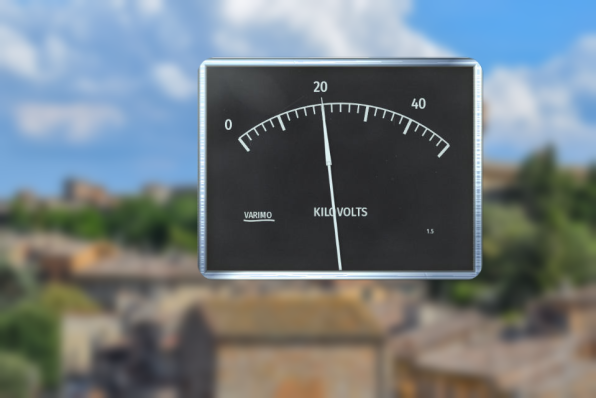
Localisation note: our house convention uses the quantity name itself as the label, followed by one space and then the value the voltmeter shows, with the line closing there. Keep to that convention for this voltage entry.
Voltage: 20 kV
